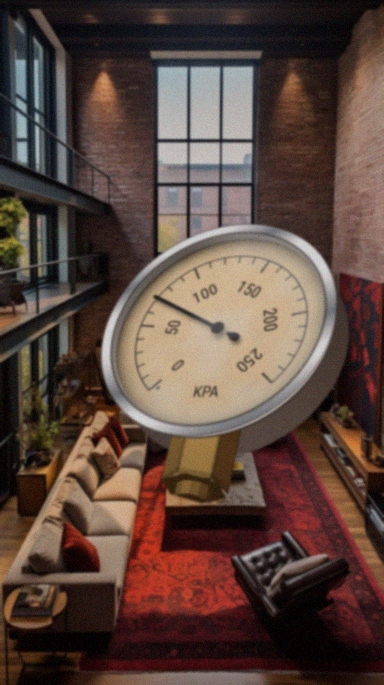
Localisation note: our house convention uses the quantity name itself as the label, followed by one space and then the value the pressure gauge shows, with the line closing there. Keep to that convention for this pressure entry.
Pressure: 70 kPa
